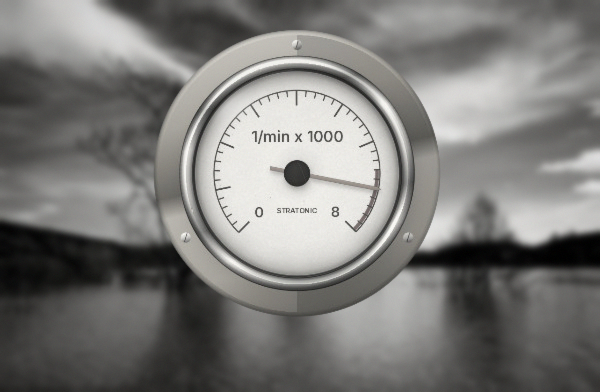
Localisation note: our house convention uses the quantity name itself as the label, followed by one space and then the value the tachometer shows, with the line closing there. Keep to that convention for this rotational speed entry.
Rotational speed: 7000 rpm
